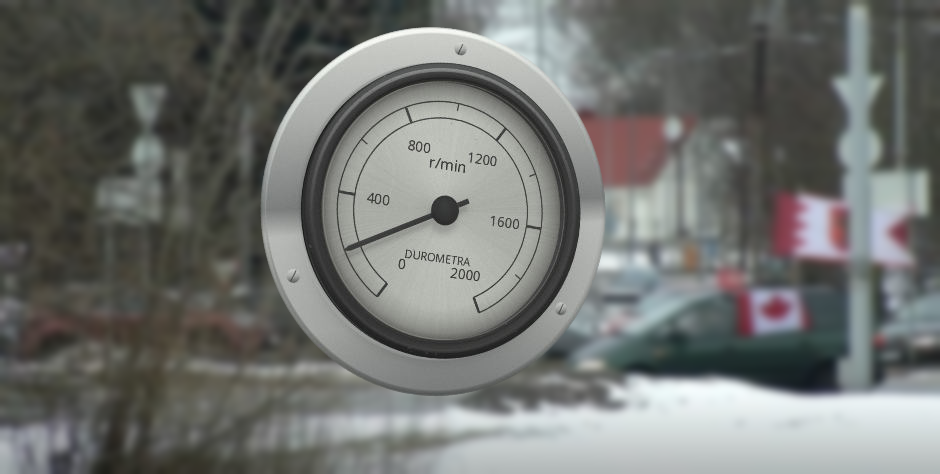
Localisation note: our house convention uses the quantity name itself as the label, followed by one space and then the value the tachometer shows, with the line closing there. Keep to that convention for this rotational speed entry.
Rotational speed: 200 rpm
